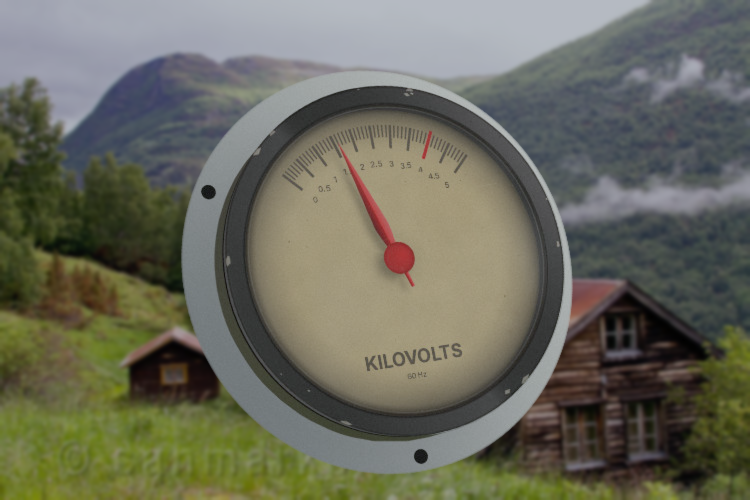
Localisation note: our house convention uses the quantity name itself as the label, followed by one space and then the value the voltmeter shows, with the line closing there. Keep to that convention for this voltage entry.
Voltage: 1.5 kV
